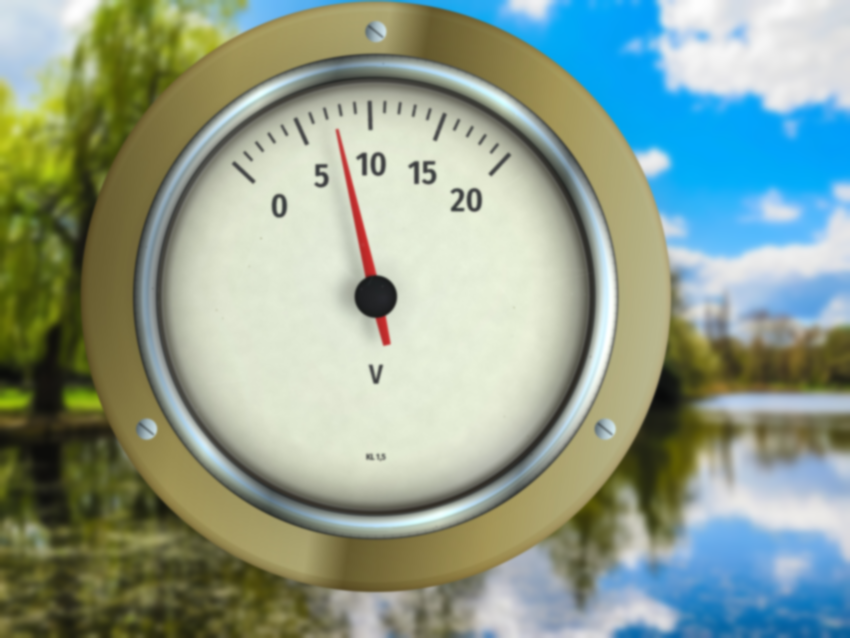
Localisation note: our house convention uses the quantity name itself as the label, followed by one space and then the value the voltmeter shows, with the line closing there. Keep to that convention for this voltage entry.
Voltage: 7.5 V
